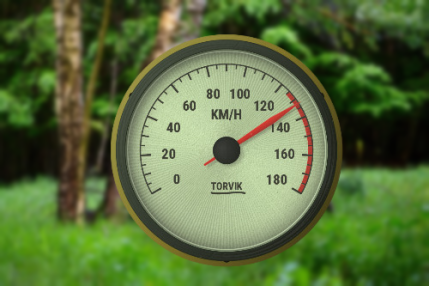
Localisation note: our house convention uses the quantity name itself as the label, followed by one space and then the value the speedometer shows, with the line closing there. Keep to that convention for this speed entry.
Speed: 132.5 km/h
